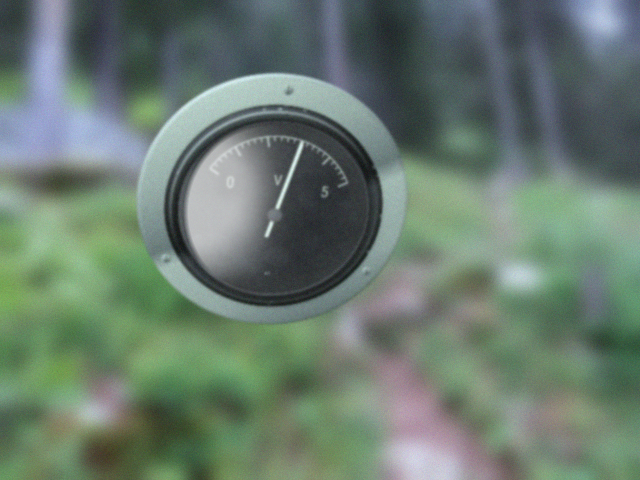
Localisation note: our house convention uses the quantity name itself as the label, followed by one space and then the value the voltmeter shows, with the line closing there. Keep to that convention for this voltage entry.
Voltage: 3 V
